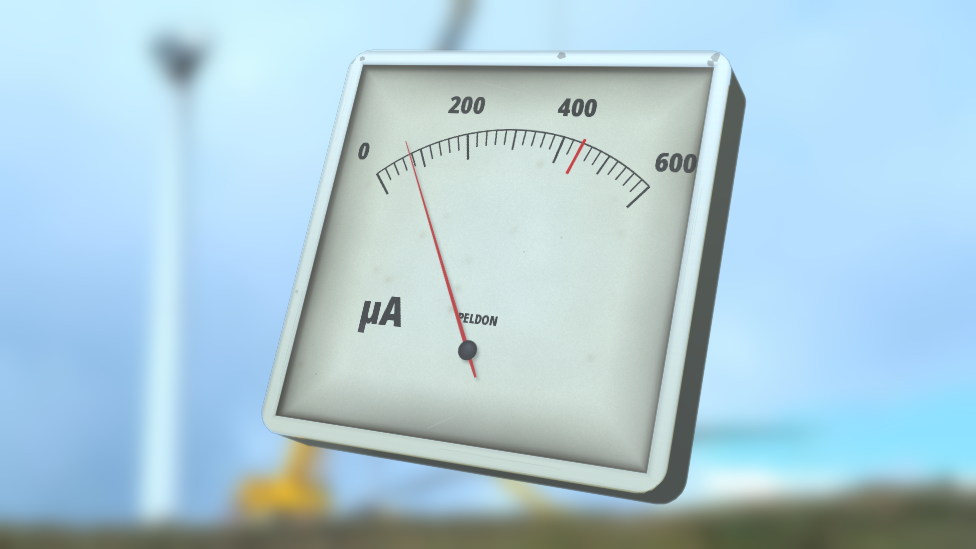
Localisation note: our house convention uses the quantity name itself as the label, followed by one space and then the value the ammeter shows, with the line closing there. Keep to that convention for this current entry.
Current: 80 µA
